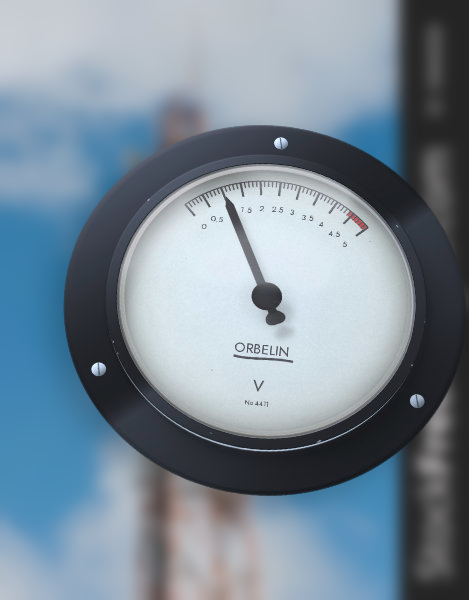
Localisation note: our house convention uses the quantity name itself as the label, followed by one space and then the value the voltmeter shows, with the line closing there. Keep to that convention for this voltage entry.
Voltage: 1 V
